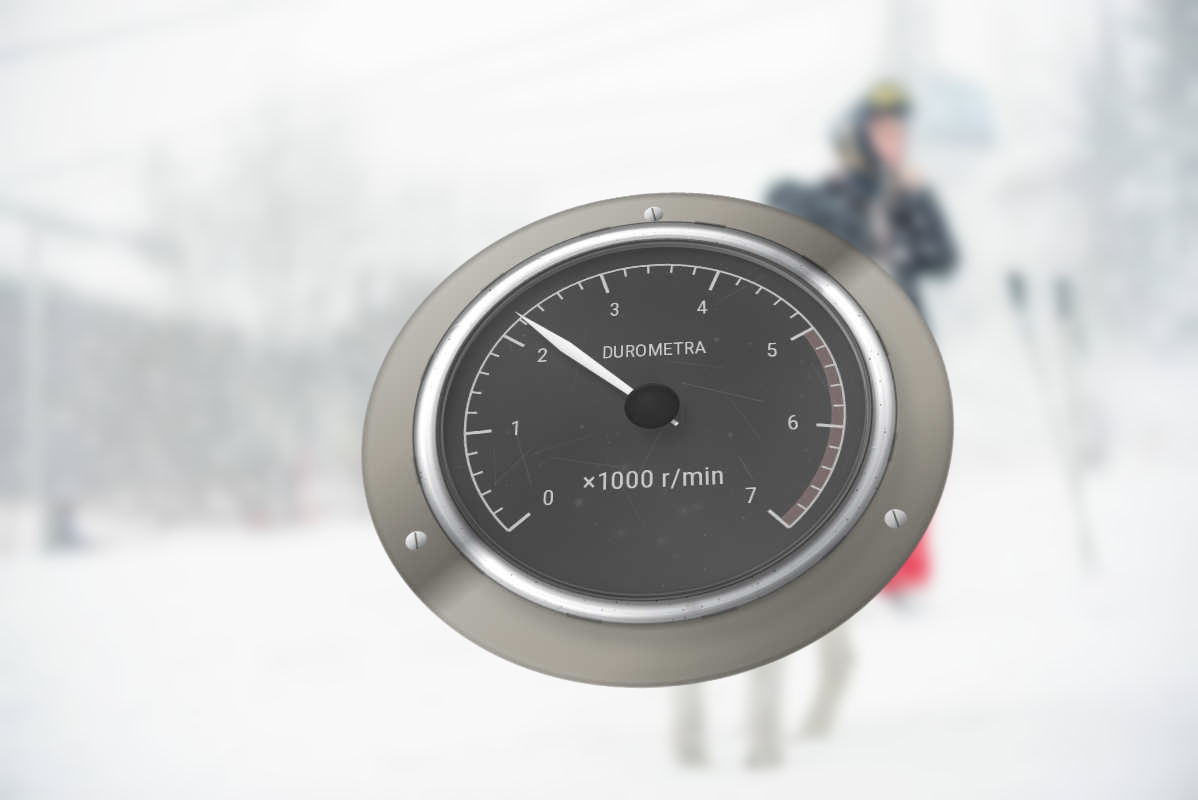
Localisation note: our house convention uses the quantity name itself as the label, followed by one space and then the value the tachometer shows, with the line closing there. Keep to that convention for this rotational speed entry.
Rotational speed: 2200 rpm
